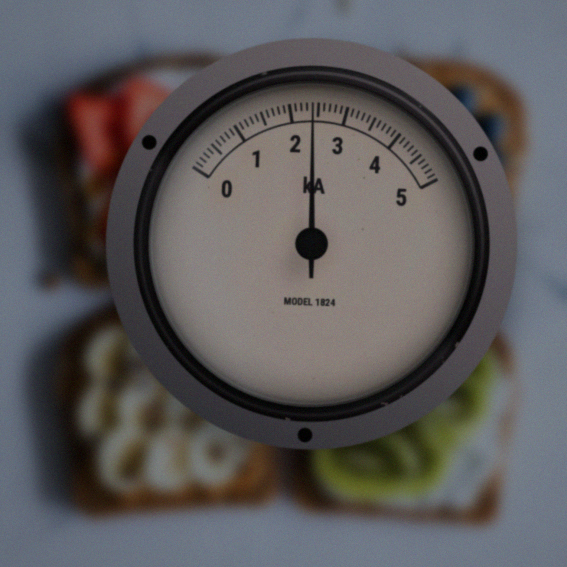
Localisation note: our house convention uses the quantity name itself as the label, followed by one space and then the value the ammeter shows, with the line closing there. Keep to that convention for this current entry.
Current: 2.4 kA
